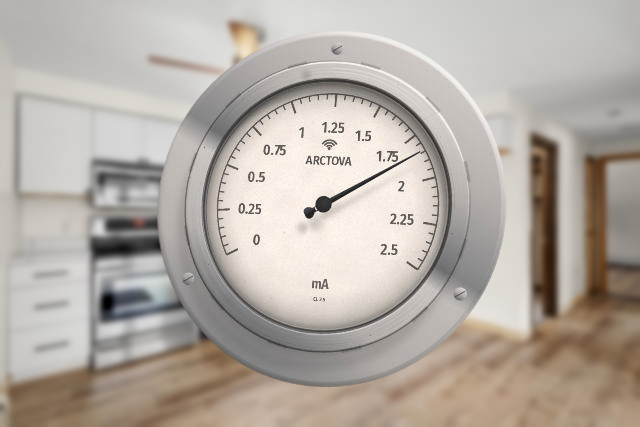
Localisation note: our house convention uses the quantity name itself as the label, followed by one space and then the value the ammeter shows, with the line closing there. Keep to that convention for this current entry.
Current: 1.85 mA
